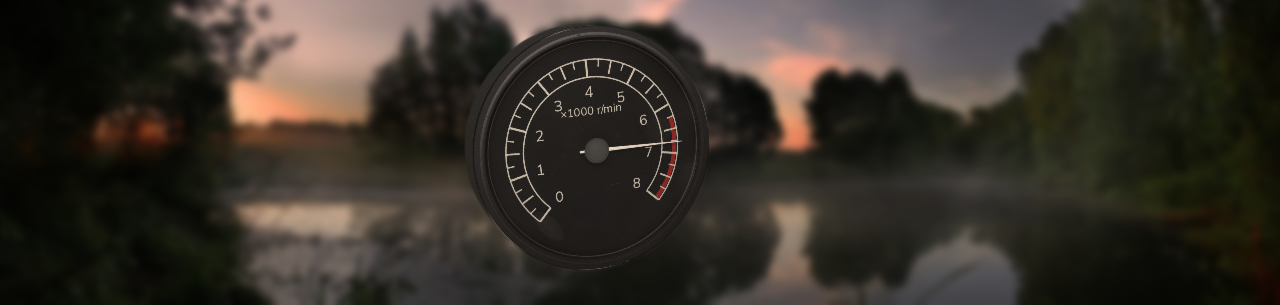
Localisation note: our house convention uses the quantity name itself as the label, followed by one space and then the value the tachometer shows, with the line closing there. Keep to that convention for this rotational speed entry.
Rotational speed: 6750 rpm
